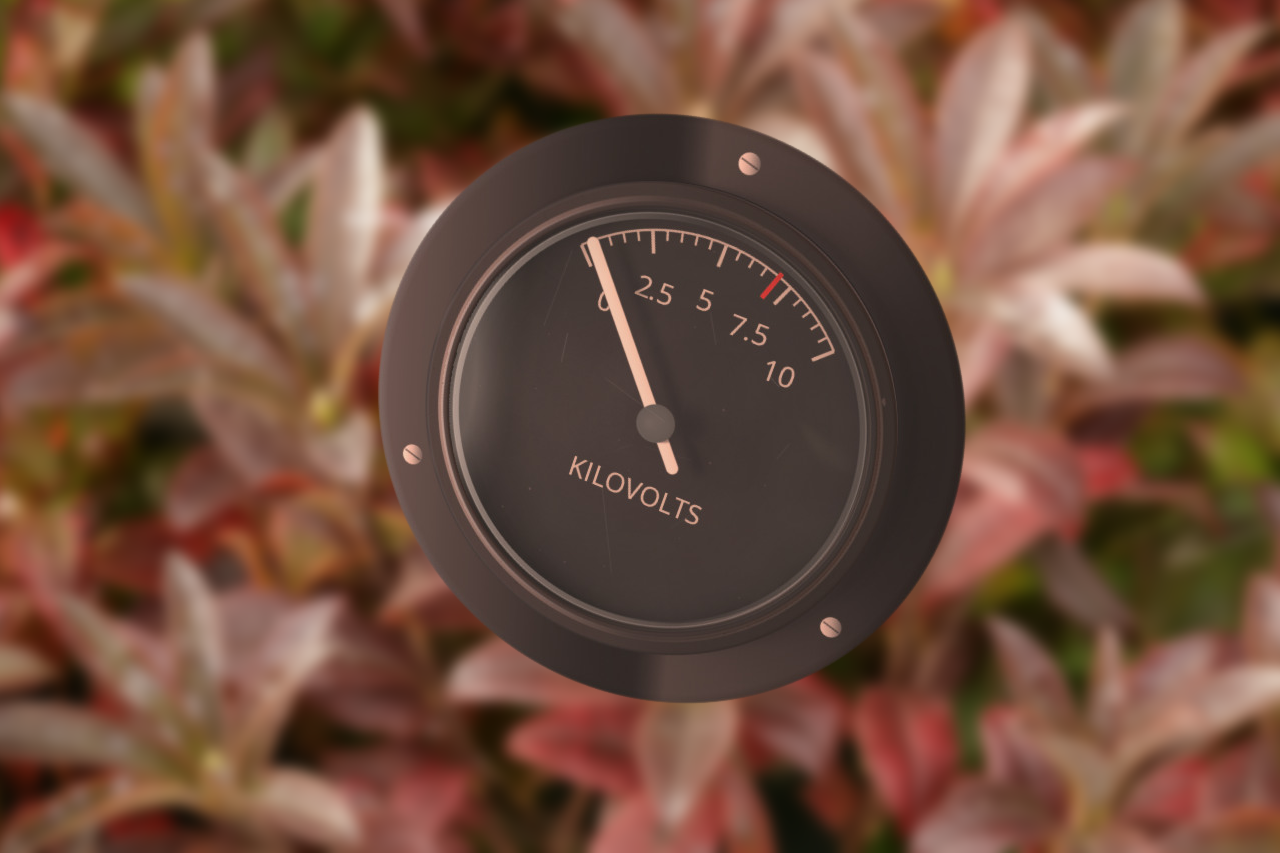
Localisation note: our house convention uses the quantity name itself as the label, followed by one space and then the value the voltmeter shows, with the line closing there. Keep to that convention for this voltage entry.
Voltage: 0.5 kV
